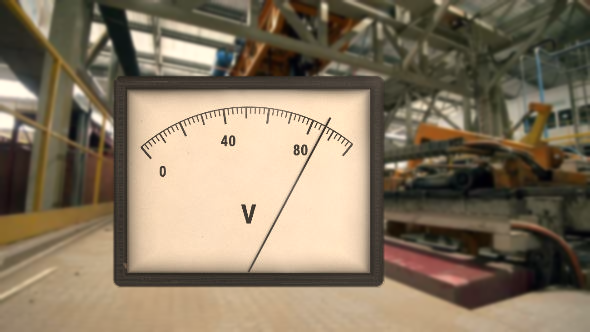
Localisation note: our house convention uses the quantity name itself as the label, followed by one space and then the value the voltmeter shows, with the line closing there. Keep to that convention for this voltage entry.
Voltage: 86 V
